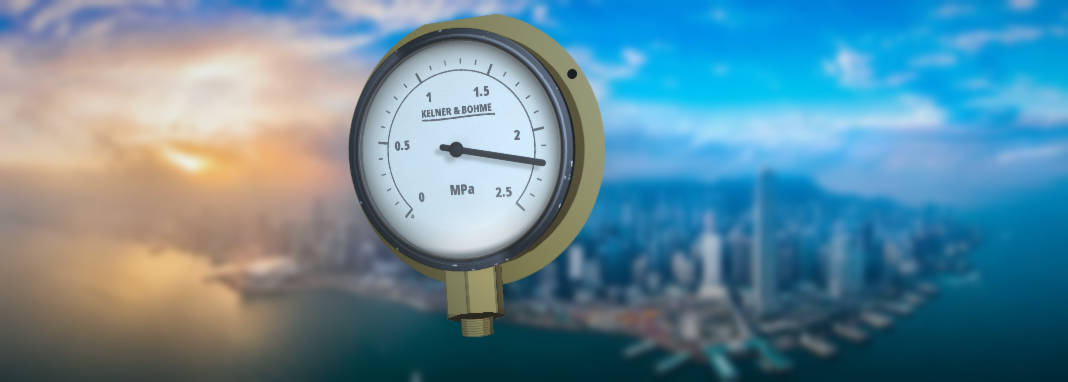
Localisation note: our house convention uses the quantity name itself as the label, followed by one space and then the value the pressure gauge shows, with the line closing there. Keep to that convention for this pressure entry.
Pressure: 2.2 MPa
